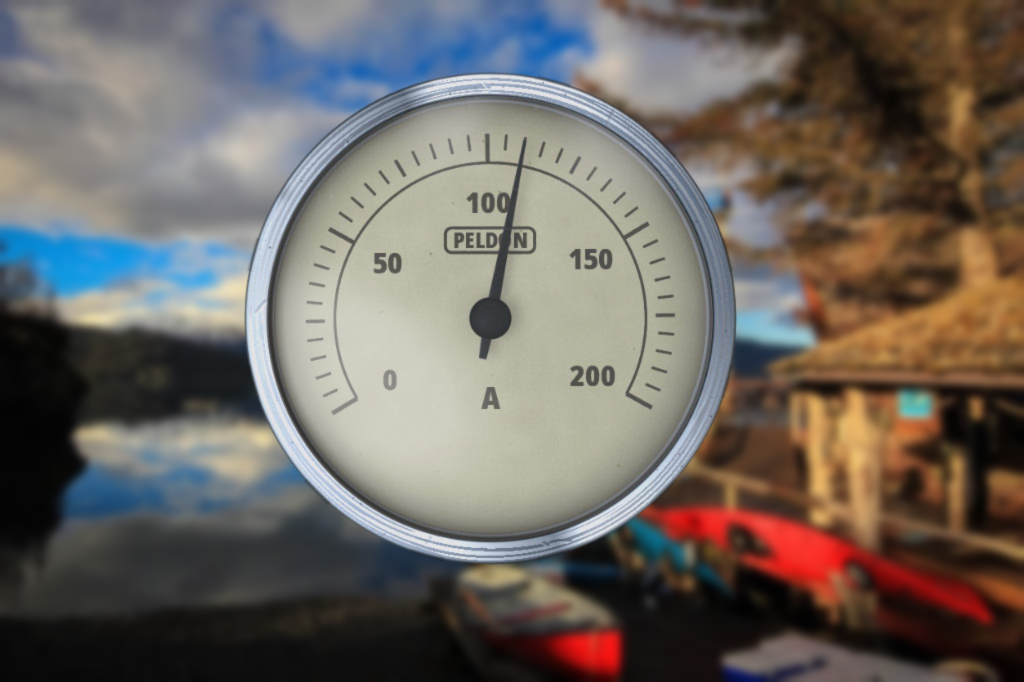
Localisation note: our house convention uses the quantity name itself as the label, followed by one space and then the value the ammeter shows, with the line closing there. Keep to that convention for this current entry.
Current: 110 A
